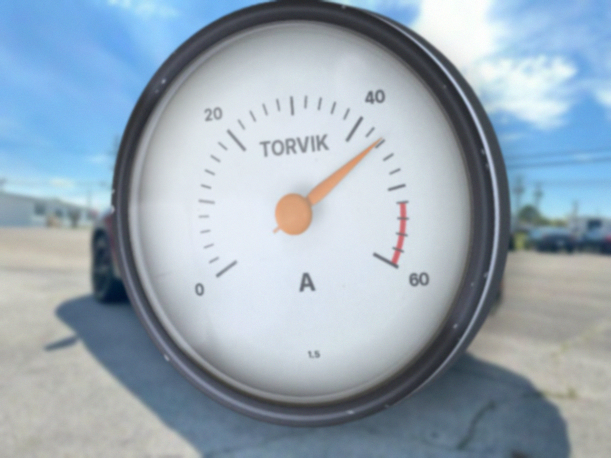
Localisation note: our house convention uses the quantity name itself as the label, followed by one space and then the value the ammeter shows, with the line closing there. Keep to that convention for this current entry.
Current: 44 A
